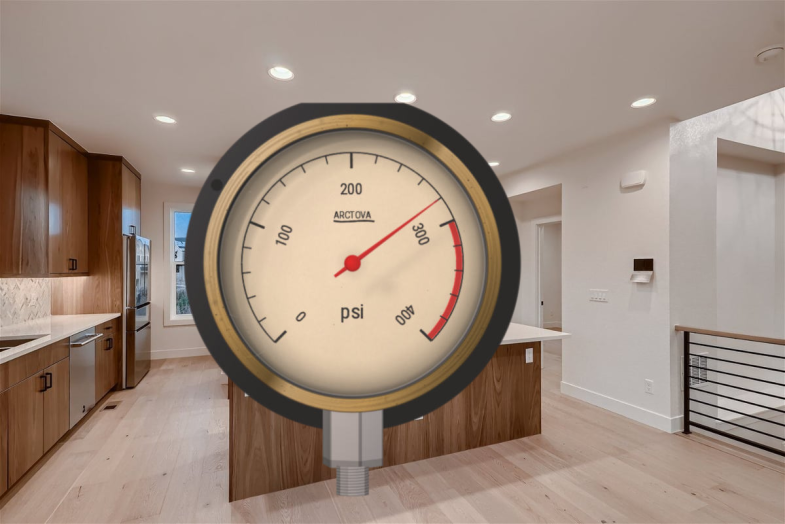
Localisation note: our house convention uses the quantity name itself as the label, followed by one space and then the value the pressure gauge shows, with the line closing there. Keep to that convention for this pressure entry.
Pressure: 280 psi
